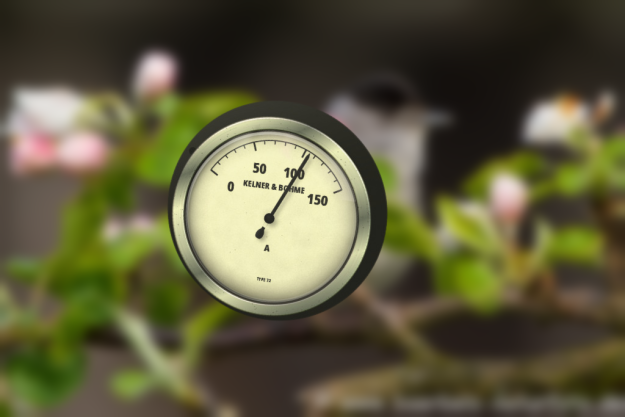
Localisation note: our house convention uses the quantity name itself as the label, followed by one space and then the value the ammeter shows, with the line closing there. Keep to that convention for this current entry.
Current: 105 A
